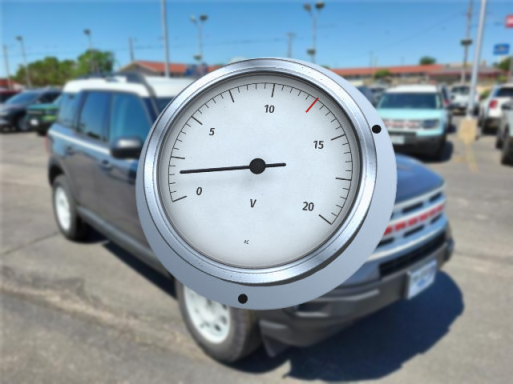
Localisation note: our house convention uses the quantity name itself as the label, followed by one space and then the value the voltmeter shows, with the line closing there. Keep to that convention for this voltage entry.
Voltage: 1.5 V
